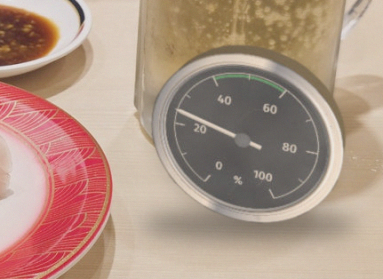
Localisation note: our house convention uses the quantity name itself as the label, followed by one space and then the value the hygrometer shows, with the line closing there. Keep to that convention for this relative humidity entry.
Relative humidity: 25 %
